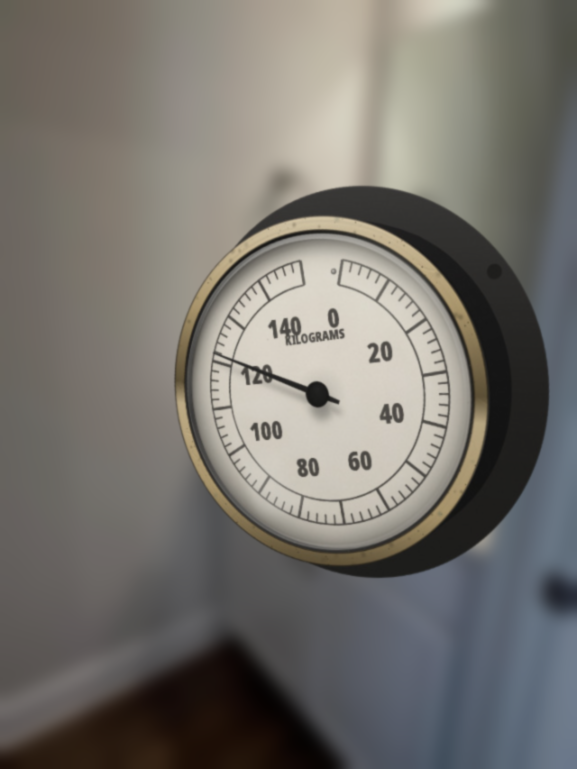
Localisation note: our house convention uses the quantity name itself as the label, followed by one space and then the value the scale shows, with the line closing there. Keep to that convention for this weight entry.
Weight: 122 kg
